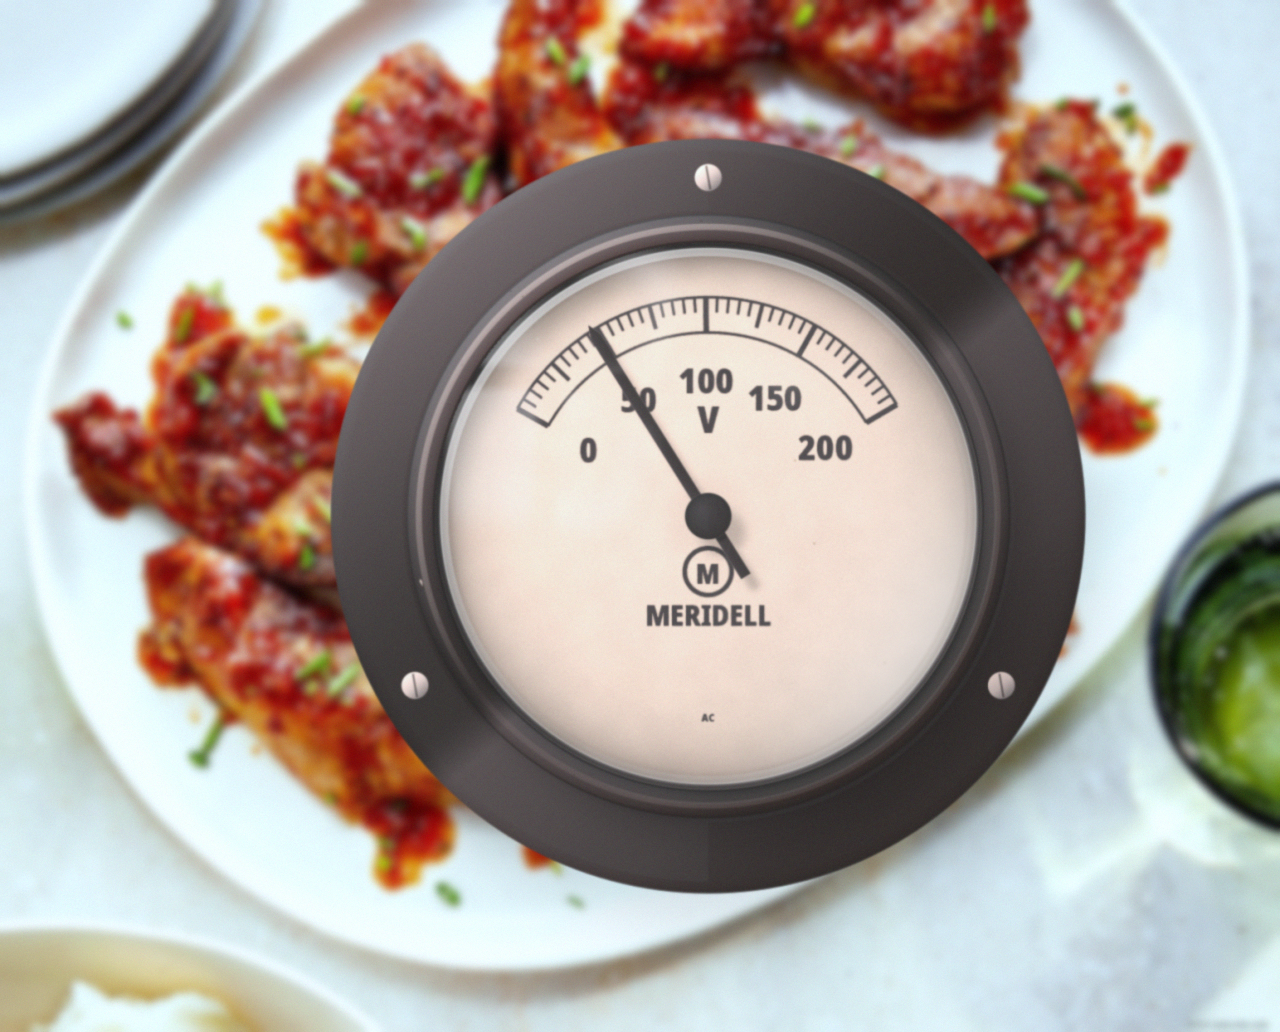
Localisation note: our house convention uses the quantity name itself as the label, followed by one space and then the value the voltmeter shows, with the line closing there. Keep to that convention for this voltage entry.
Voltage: 47.5 V
